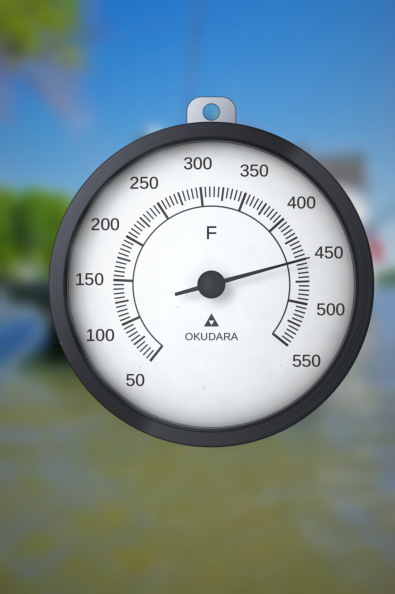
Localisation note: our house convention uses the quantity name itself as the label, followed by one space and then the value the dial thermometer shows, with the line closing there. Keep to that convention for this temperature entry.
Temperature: 450 °F
